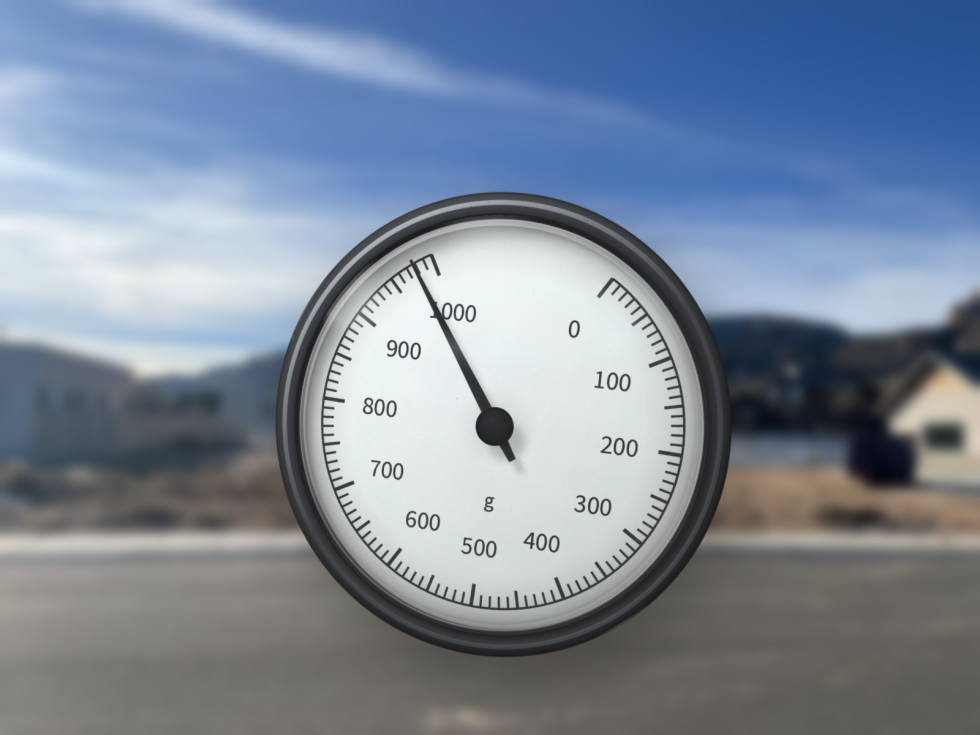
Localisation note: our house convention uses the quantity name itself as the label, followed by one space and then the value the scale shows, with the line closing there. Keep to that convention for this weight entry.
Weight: 980 g
